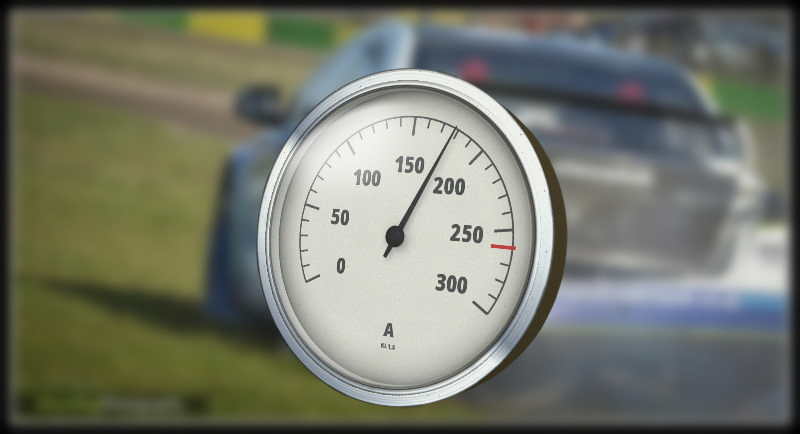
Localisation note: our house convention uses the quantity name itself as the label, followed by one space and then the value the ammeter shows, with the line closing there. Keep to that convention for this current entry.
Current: 180 A
